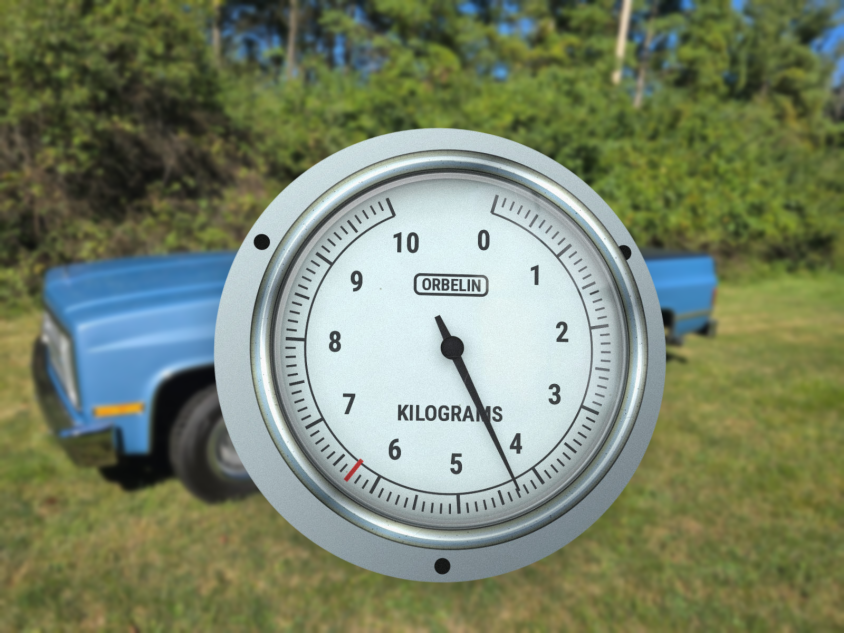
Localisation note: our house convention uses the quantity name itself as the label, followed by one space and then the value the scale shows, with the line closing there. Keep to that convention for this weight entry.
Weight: 4.3 kg
